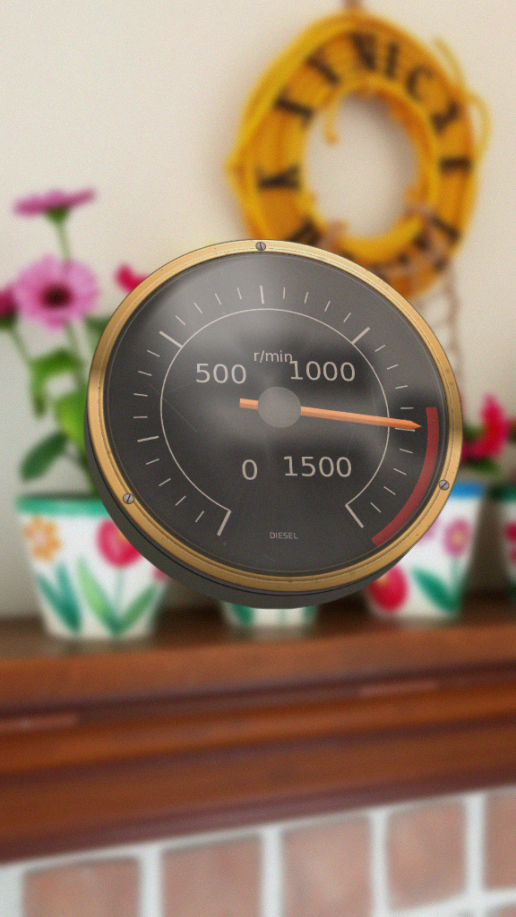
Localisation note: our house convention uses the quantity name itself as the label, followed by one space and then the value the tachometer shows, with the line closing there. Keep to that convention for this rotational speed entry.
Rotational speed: 1250 rpm
